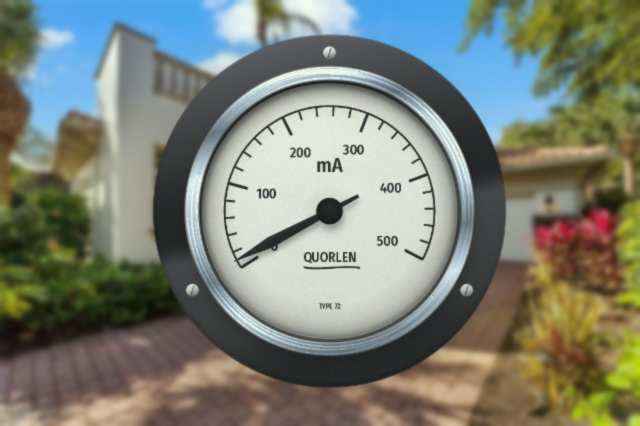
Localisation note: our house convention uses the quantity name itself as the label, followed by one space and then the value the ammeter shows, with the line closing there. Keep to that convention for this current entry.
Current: 10 mA
